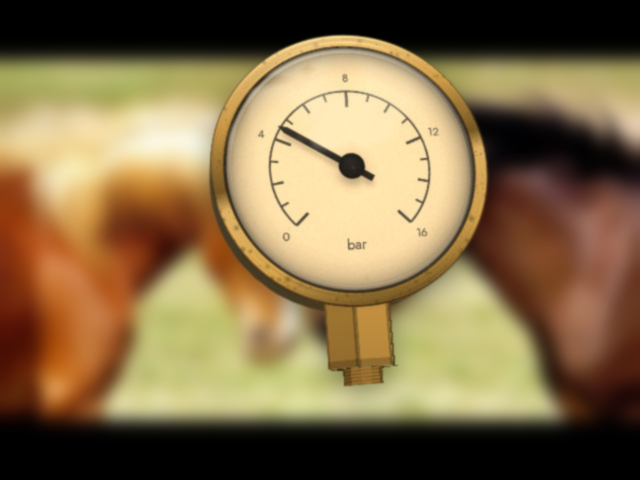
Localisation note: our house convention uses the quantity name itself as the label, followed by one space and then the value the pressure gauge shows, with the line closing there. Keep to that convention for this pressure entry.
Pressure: 4.5 bar
